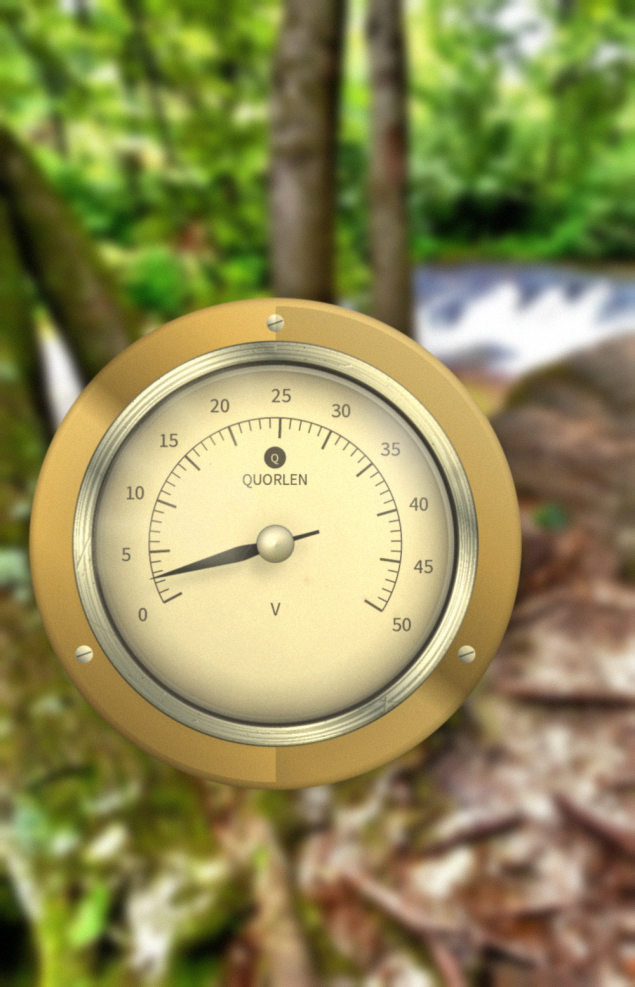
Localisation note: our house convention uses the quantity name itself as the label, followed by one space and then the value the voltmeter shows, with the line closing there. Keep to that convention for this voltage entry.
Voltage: 2.5 V
